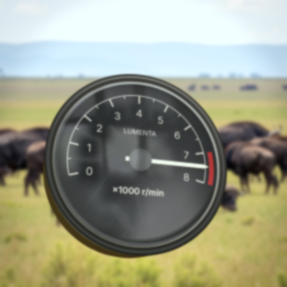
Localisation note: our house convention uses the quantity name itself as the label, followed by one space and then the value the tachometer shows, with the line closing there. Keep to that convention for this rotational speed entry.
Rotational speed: 7500 rpm
